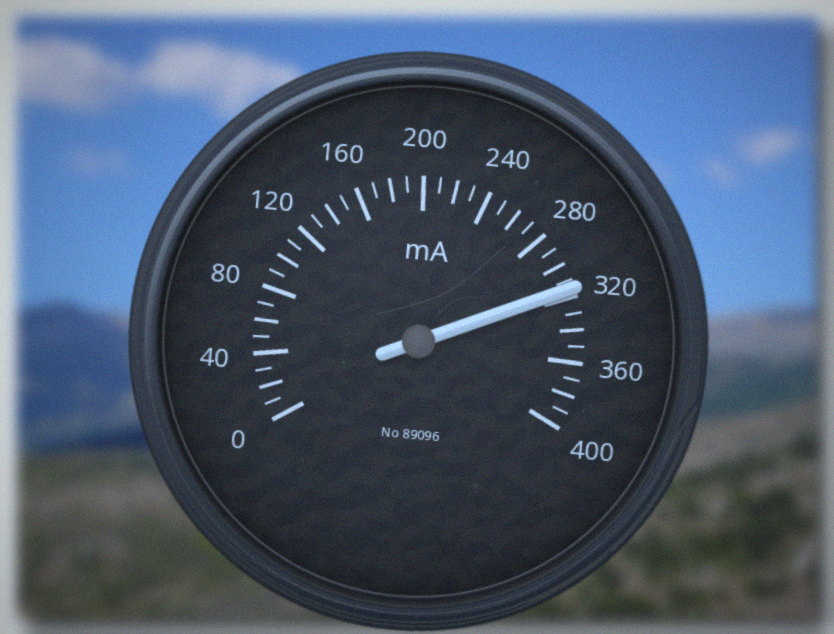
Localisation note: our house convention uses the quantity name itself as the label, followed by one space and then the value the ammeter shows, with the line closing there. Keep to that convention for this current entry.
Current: 315 mA
